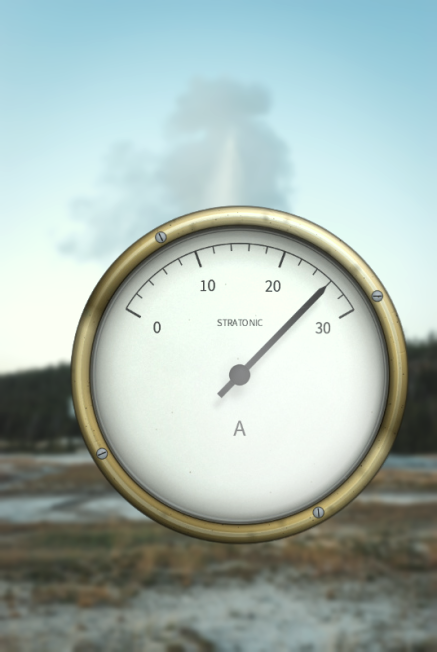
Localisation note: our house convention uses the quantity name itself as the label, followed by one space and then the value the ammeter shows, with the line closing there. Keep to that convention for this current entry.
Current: 26 A
